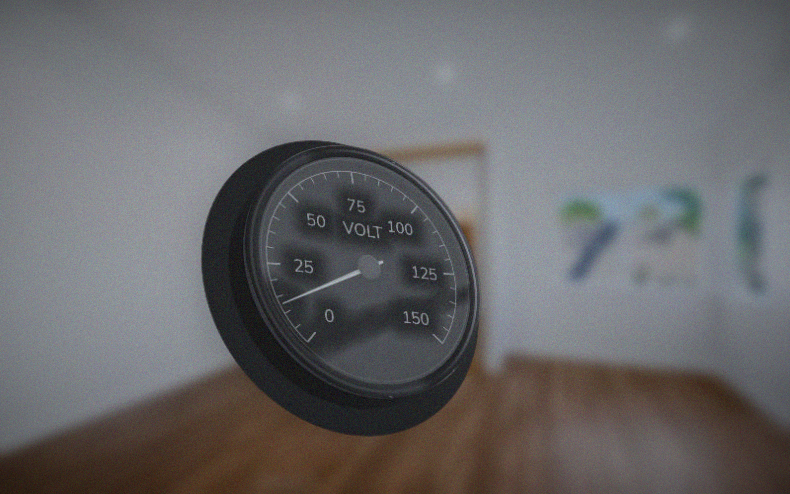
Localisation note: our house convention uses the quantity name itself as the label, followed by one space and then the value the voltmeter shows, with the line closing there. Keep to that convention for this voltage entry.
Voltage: 12.5 V
